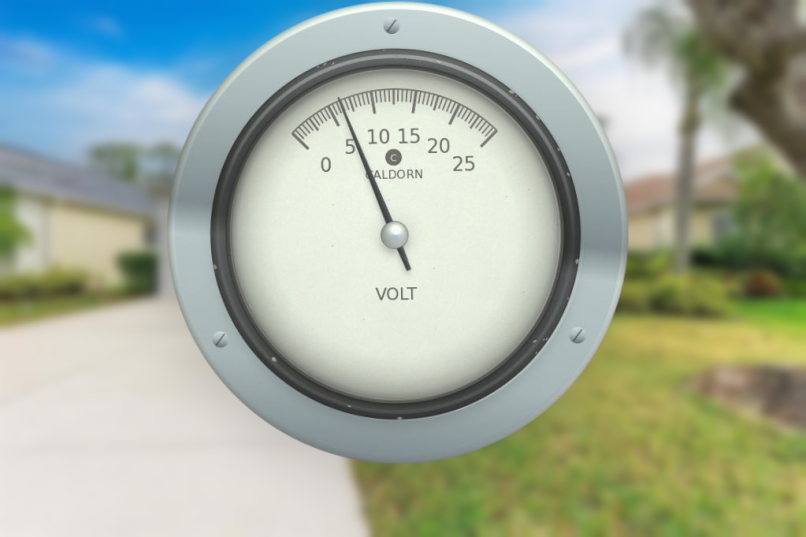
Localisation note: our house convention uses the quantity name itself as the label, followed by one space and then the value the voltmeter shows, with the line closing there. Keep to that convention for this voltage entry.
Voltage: 6.5 V
